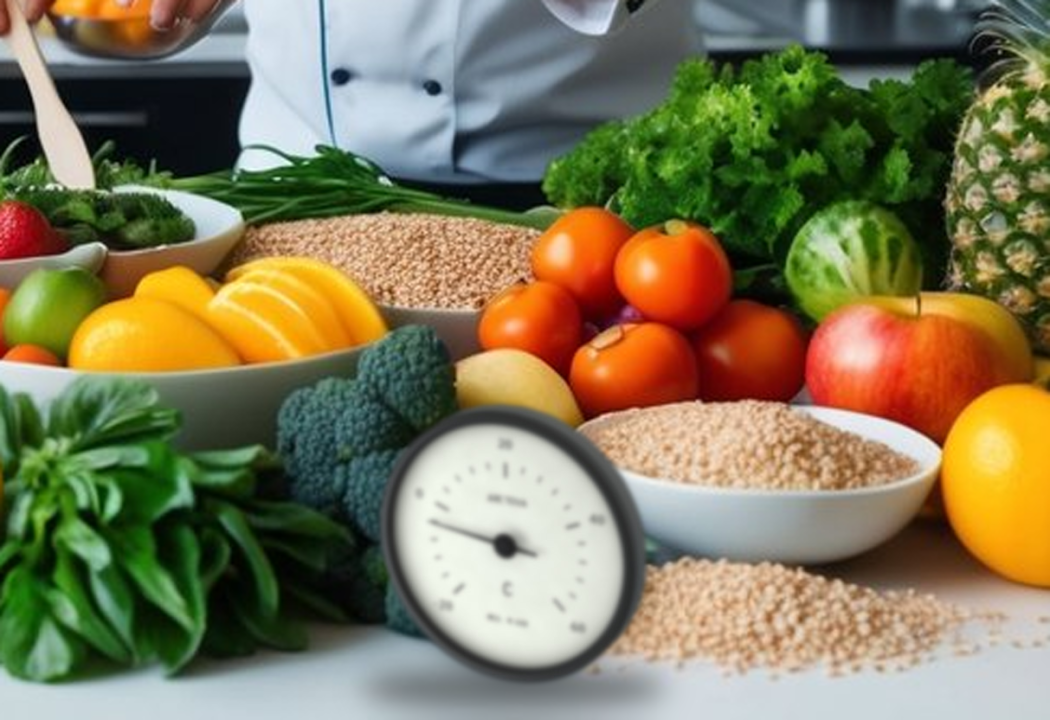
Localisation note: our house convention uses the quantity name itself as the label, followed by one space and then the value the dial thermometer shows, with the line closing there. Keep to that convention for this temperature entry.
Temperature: -4 °C
